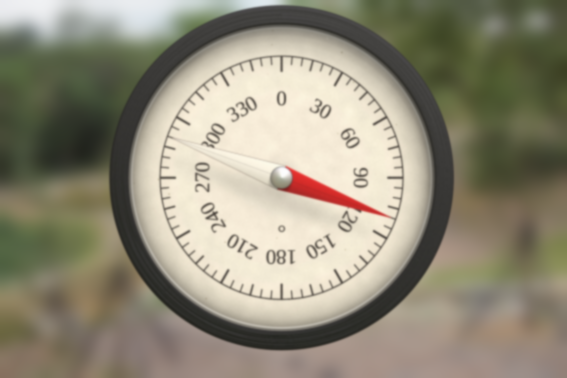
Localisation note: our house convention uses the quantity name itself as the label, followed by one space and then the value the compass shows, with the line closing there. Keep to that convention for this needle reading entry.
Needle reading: 110 °
